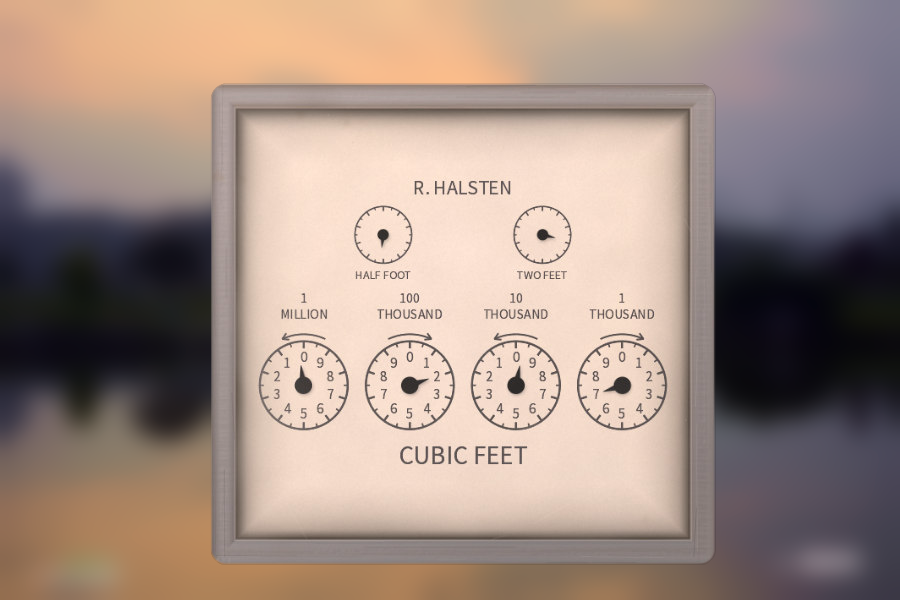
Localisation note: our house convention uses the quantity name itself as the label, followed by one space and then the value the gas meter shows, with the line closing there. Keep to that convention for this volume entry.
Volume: 19700 ft³
